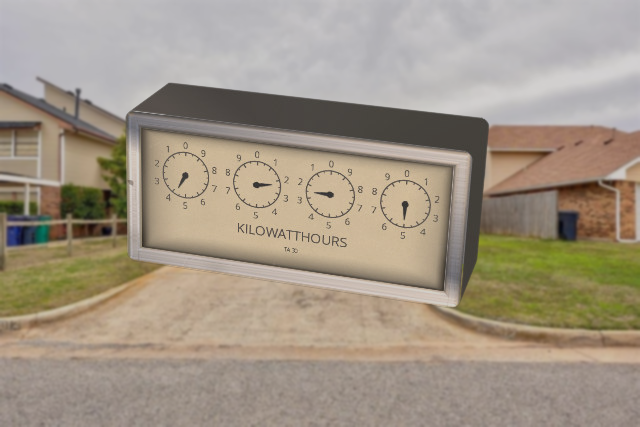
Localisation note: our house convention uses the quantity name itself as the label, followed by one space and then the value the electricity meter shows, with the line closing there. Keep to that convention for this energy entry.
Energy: 4225 kWh
